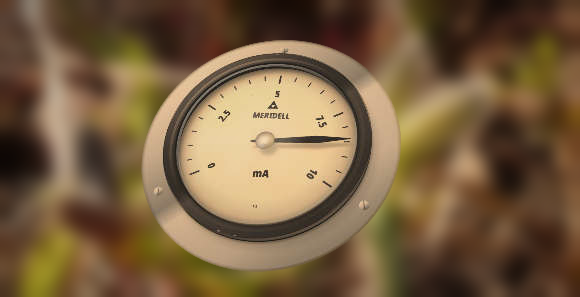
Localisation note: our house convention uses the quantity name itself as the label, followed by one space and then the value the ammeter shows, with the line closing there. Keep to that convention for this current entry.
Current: 8.5 mA
